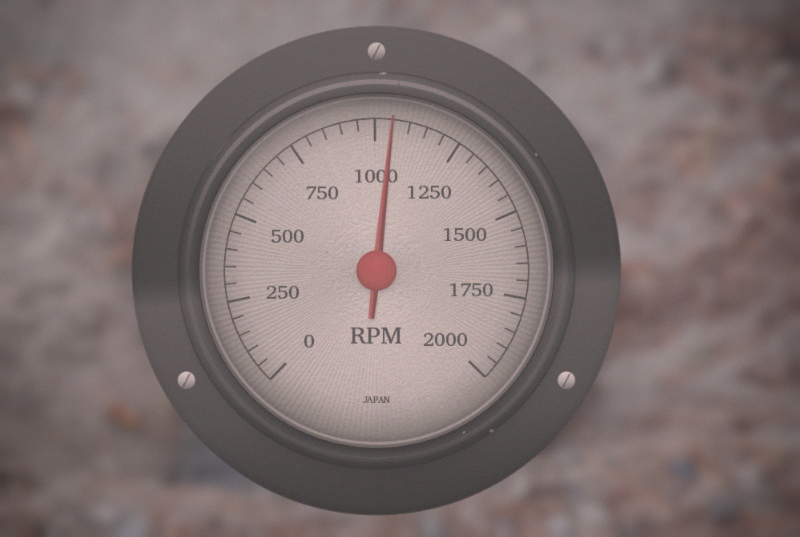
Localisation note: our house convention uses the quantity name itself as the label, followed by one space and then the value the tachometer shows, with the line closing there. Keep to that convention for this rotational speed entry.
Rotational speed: 1050 rpm
